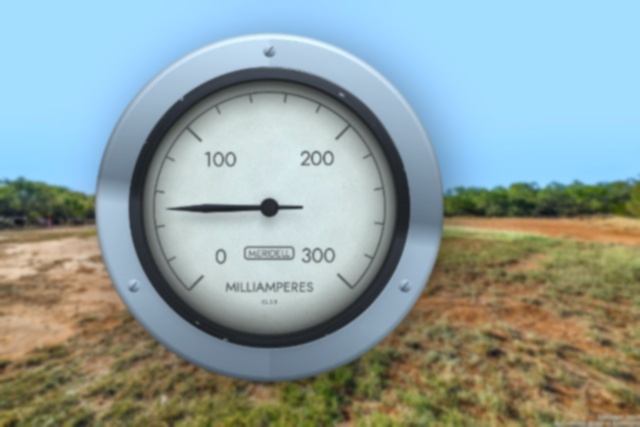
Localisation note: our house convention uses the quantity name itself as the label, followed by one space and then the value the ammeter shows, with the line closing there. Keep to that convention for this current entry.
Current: 50 mA
